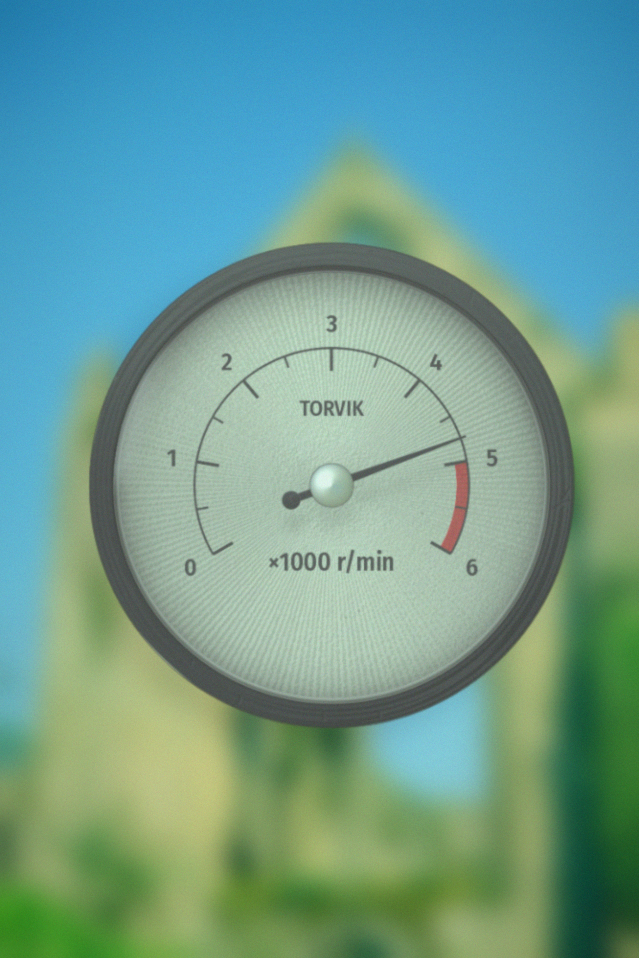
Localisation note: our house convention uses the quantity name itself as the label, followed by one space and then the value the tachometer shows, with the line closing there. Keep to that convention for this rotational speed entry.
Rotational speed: 4750 rpm
